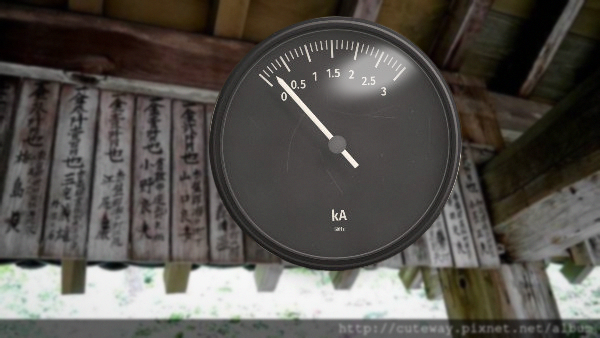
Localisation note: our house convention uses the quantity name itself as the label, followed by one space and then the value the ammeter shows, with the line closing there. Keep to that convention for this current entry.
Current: 0.2 kA
